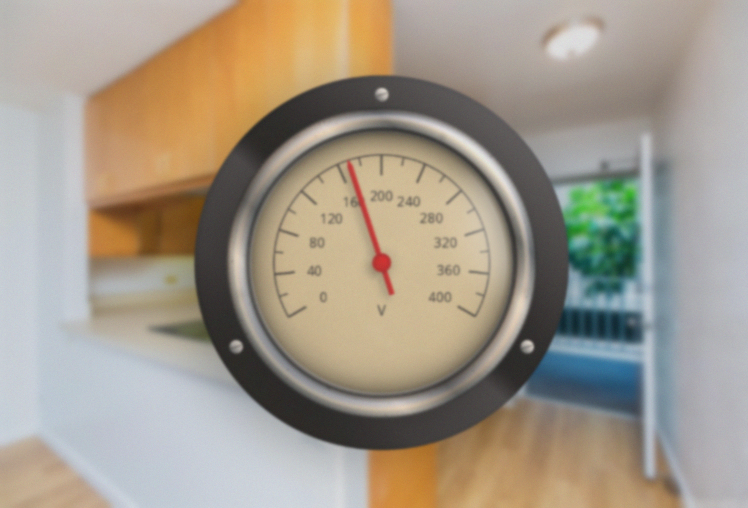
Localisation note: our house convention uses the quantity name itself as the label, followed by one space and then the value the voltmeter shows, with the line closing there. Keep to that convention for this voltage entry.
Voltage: 170 V
